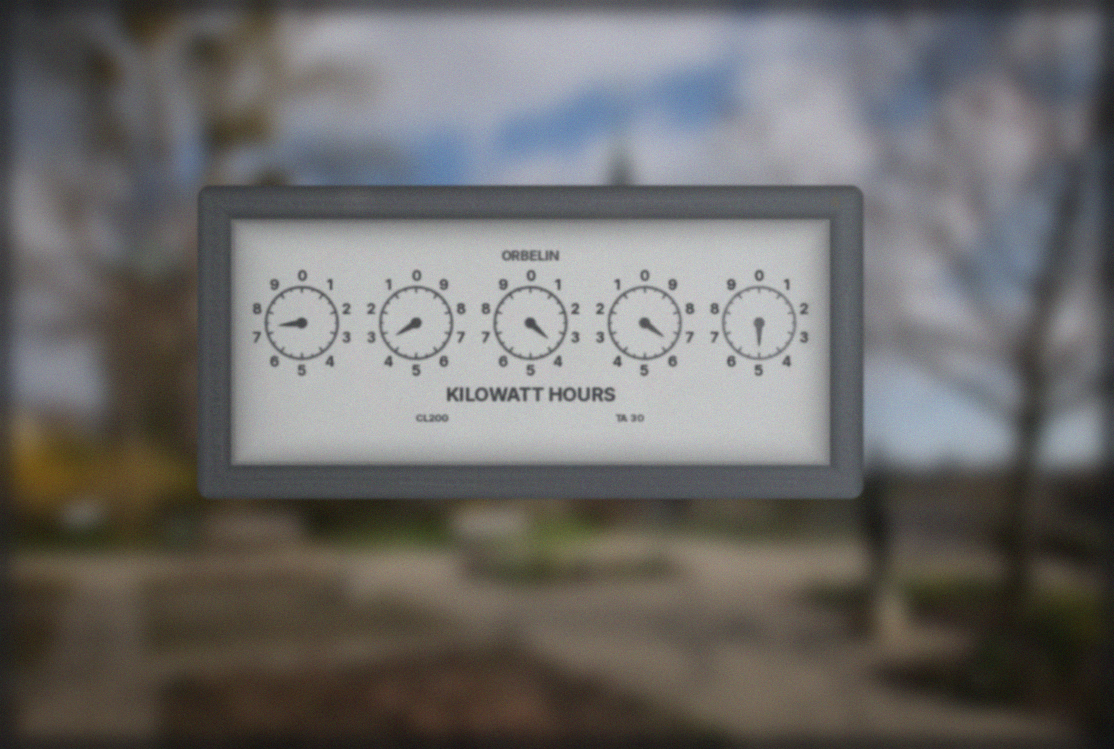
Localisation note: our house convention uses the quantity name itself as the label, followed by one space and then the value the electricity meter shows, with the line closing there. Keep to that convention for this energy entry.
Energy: 73365 kWh
